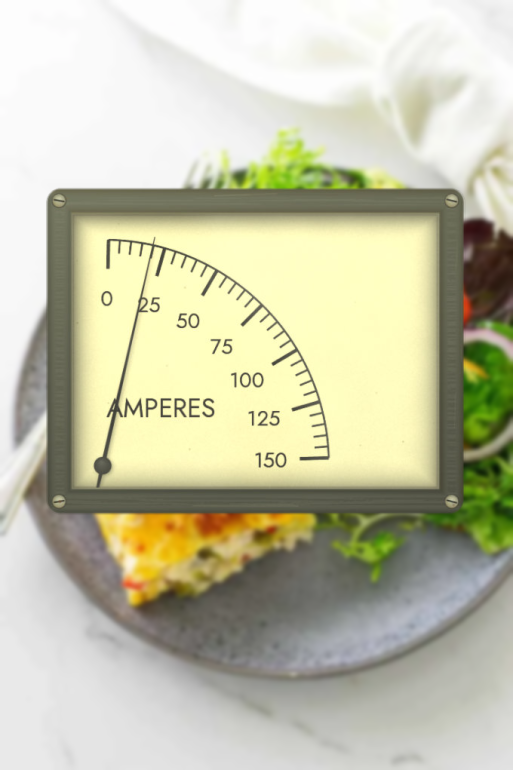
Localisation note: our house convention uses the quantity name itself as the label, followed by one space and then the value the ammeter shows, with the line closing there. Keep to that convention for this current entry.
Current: 20 A
